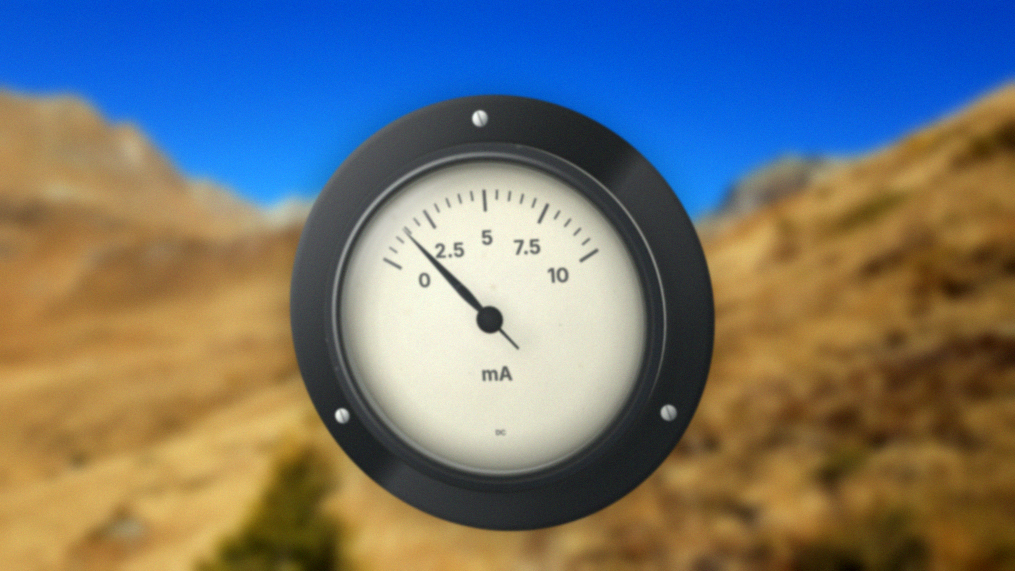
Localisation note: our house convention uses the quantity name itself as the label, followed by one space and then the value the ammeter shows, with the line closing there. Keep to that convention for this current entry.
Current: 1.5 mA
